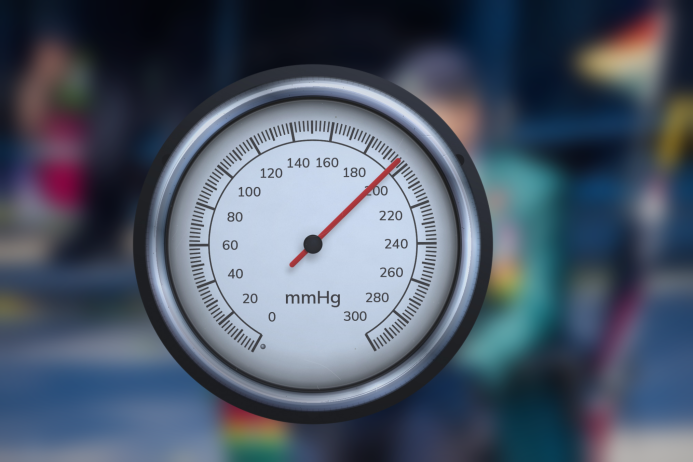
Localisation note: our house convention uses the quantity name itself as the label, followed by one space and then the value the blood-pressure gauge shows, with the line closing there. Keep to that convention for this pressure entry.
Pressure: 196 mmHg
